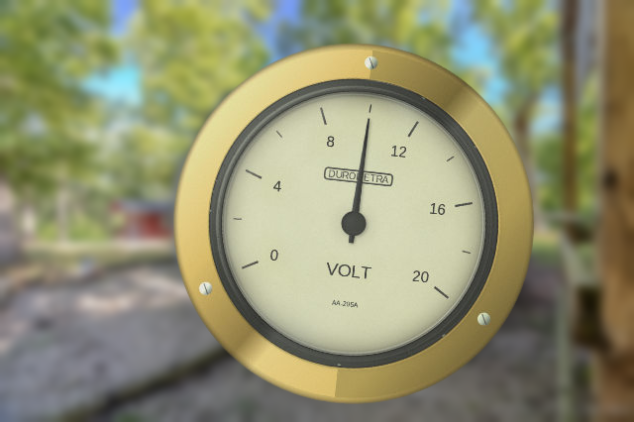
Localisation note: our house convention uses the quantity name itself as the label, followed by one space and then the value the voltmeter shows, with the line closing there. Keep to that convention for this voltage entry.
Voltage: 10 V
